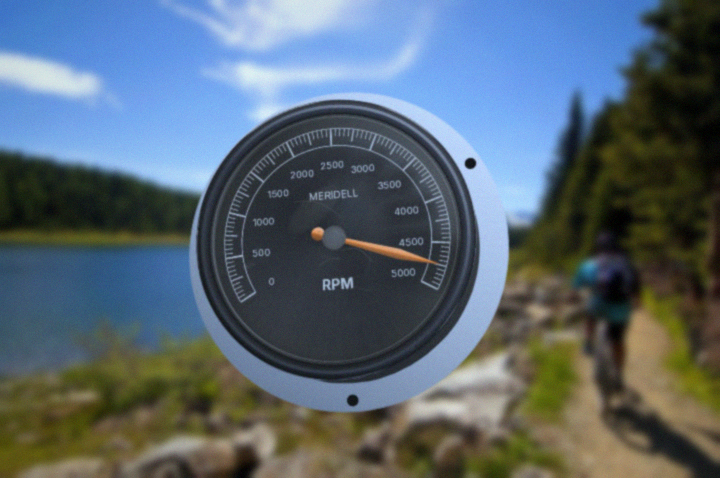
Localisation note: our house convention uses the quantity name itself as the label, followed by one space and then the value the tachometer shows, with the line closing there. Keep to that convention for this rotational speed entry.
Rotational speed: 4750 rpm
